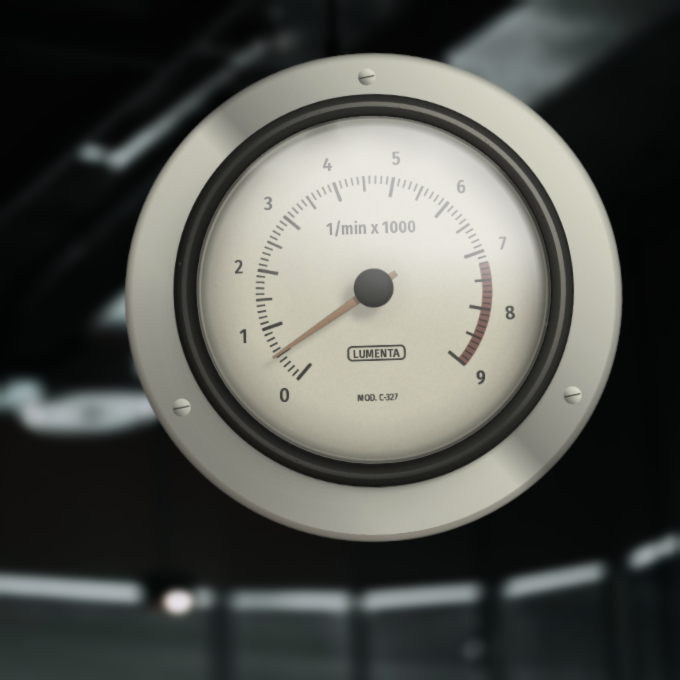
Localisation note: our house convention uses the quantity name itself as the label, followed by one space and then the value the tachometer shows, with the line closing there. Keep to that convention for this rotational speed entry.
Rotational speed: 500 rpm
